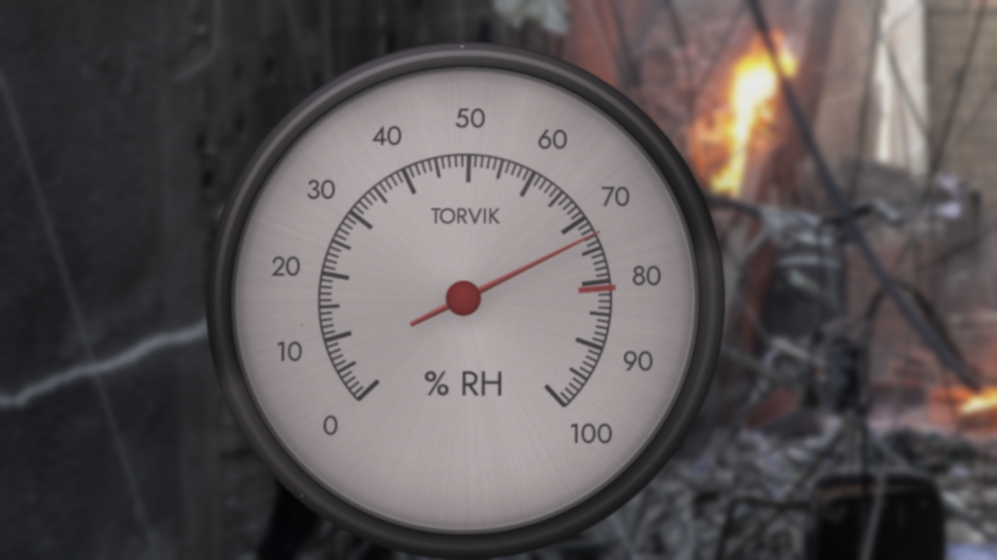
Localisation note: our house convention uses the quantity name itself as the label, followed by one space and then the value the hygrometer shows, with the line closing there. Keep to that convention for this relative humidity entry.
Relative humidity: 73 %
